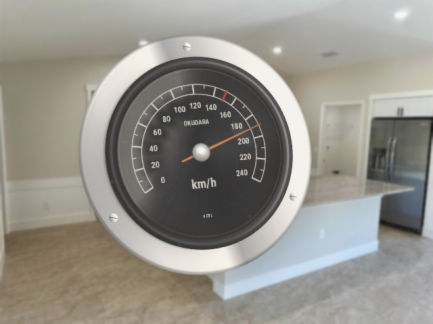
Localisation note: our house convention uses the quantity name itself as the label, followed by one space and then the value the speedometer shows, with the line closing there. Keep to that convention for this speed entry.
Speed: 190 km/h
